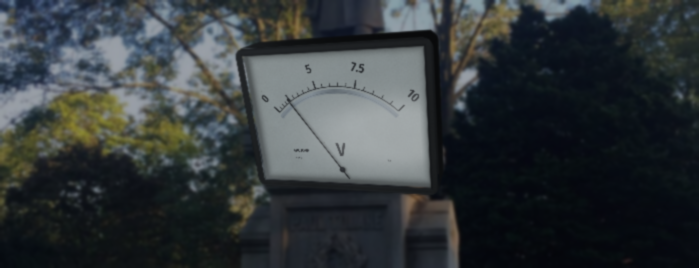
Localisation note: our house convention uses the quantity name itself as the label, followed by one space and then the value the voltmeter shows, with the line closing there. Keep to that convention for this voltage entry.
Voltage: 2.5 V
